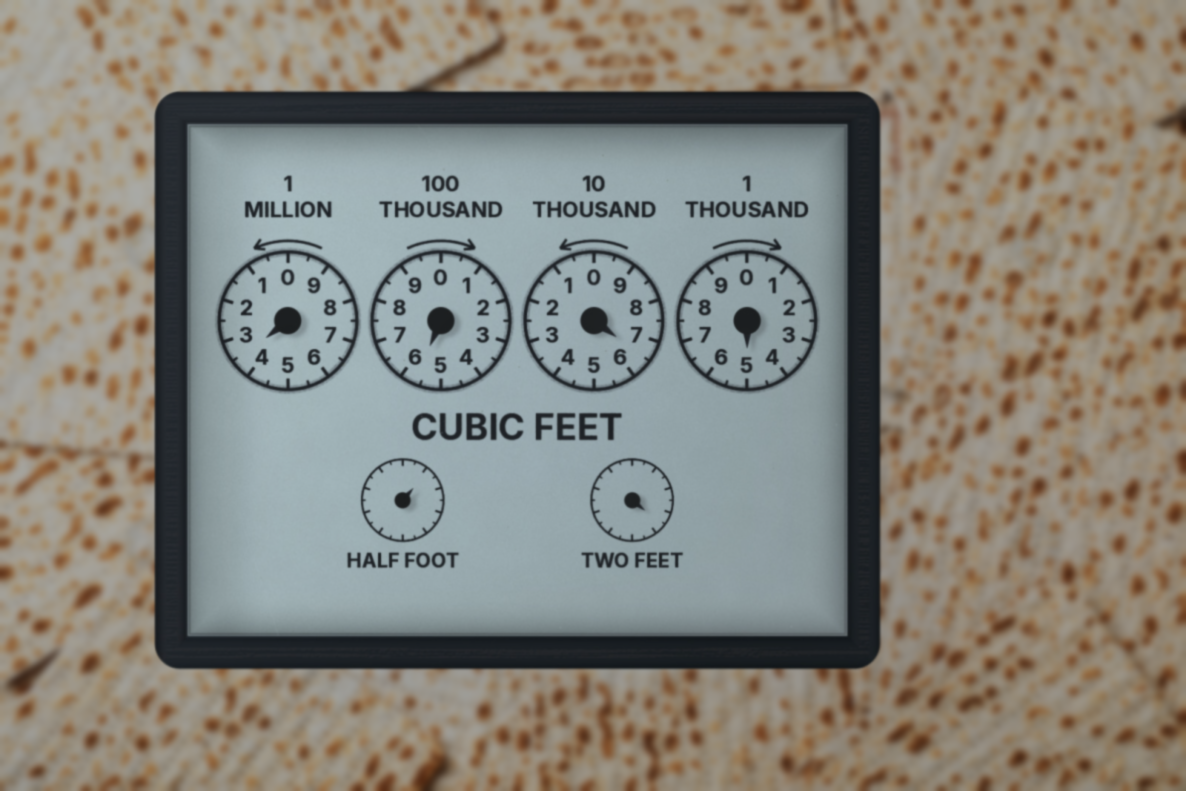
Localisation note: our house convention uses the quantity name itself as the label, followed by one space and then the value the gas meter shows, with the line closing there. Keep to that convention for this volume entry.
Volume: 356500 ft³
